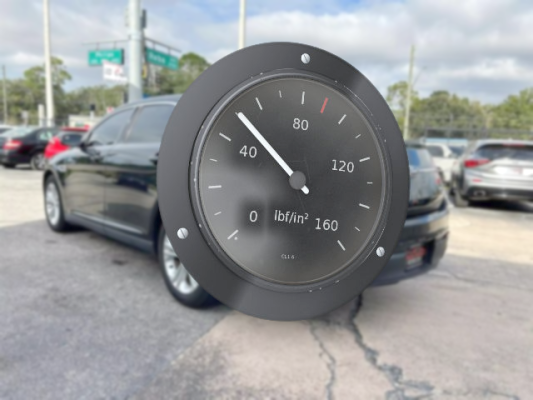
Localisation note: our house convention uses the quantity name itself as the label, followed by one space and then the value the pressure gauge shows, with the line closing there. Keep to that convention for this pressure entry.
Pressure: 50 psi
